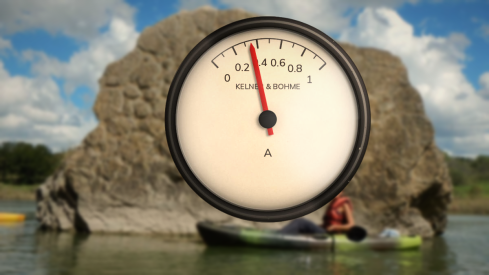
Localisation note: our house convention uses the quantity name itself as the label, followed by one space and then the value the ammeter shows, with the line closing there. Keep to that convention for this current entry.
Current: 0.35 A
